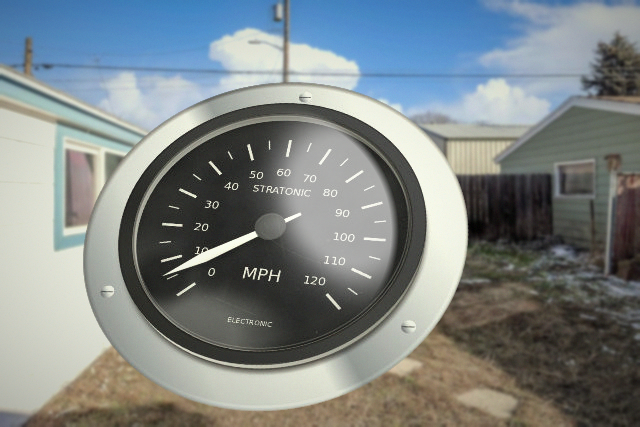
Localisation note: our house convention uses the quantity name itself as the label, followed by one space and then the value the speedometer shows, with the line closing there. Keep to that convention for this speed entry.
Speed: 5 mph
